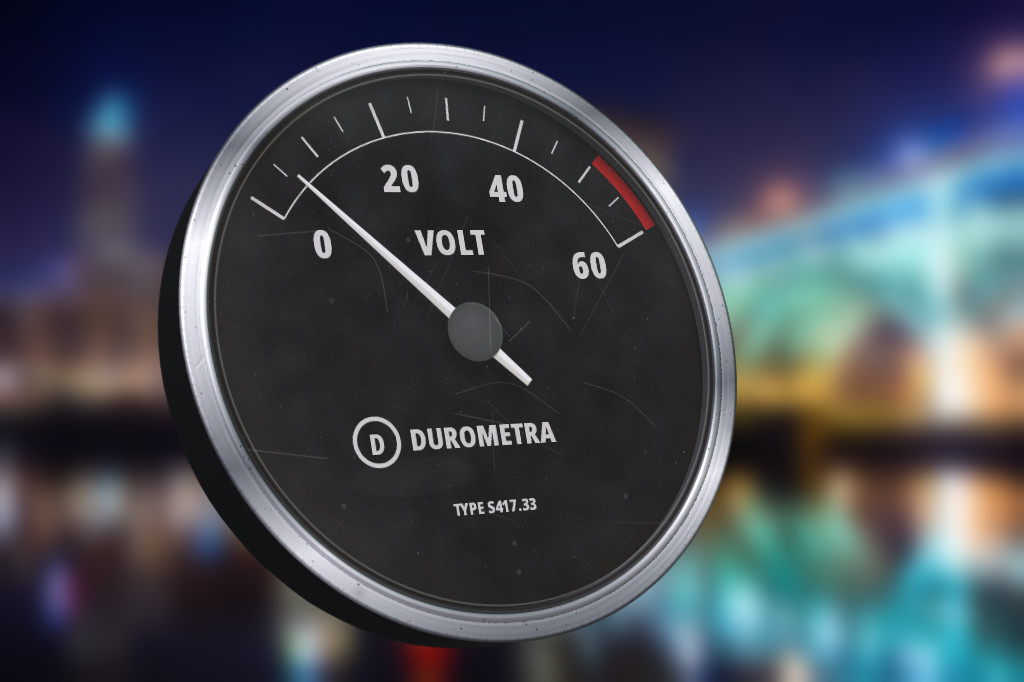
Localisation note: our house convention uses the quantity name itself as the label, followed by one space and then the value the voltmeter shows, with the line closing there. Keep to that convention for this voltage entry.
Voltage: 5 V
